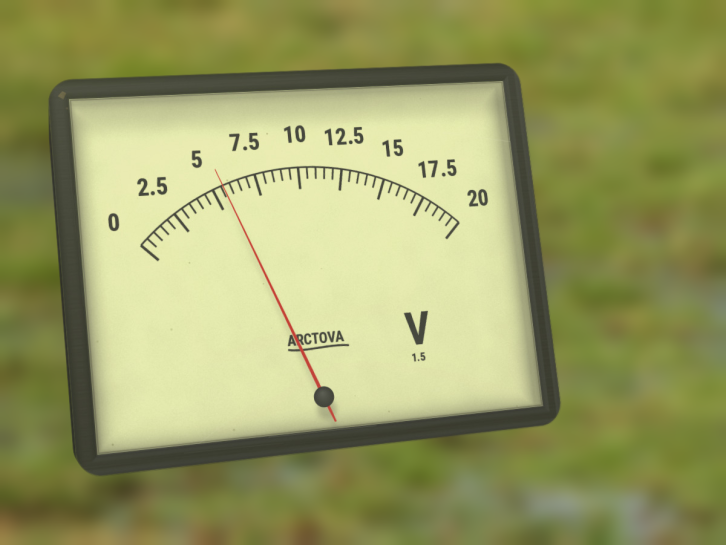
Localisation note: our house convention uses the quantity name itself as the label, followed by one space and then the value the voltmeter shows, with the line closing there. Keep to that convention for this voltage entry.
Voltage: 5.5 V
